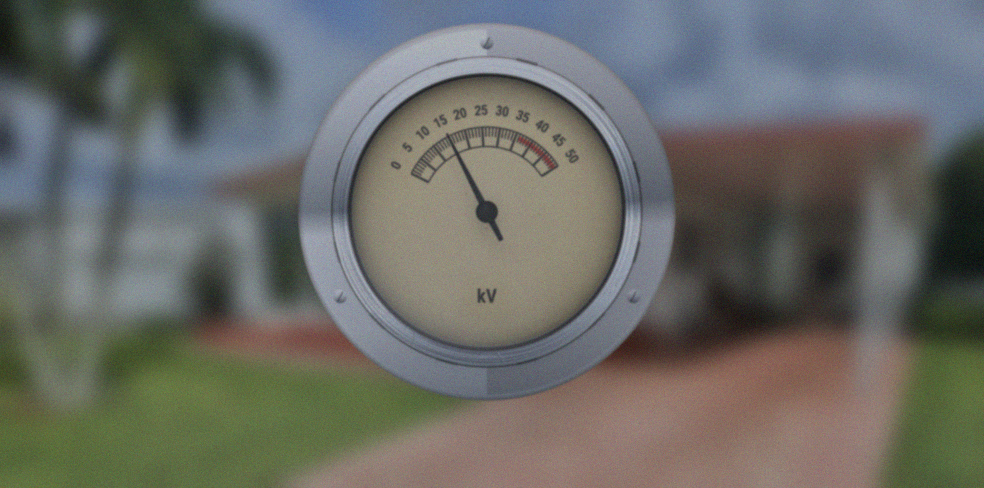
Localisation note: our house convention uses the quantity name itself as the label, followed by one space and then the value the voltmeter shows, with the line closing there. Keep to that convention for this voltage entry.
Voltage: 15 kV
